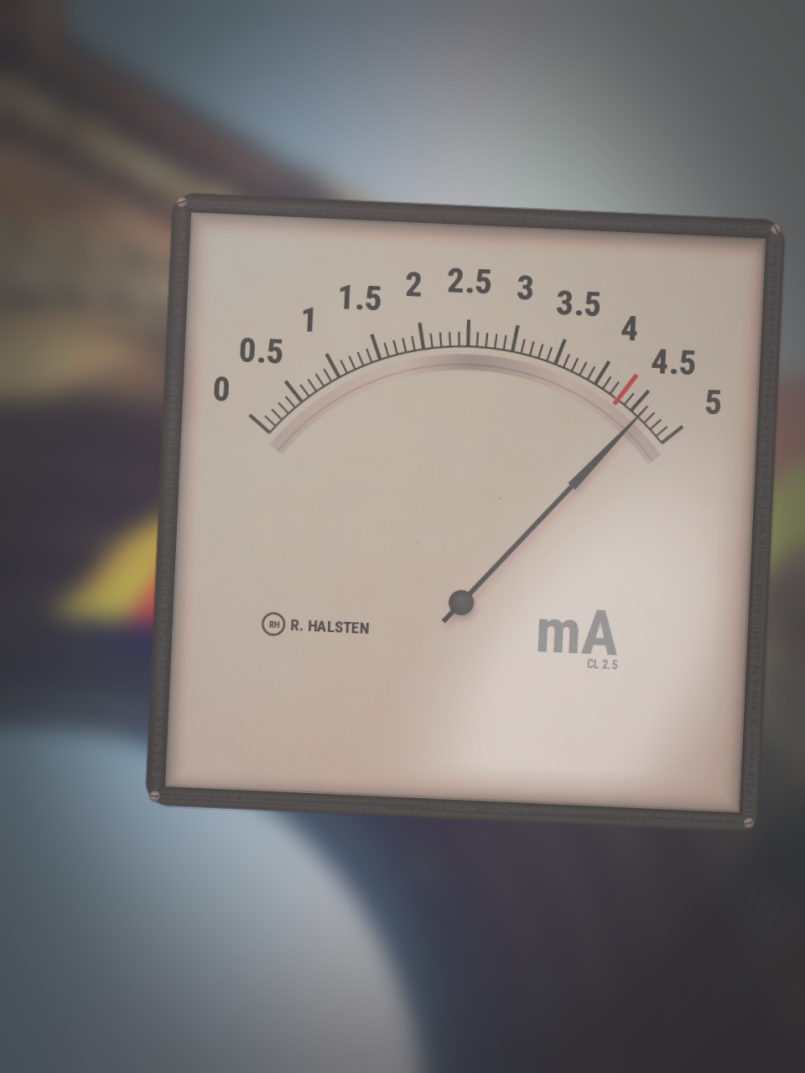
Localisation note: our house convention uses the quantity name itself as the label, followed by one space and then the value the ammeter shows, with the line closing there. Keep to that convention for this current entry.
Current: 4.6 mA
